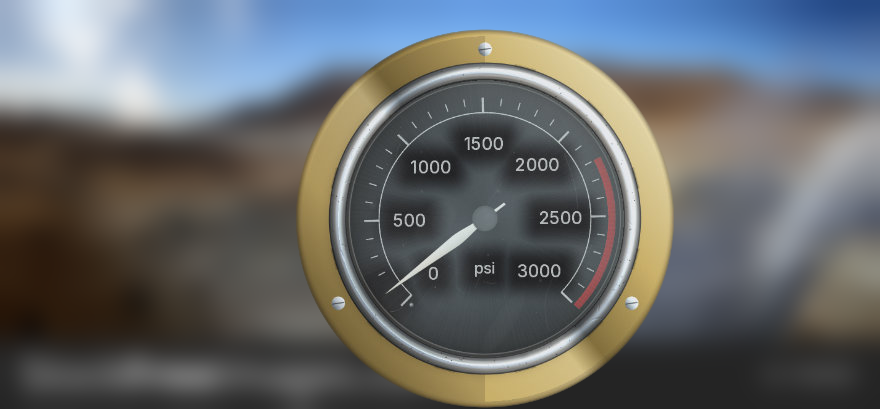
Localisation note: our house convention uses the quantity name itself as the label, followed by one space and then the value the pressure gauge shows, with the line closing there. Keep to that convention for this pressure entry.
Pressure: 100 psi
